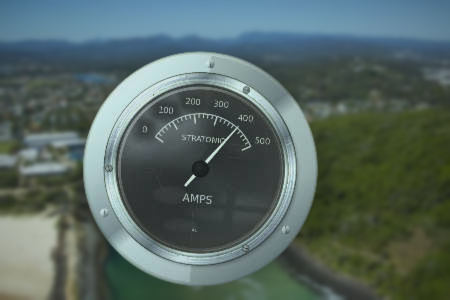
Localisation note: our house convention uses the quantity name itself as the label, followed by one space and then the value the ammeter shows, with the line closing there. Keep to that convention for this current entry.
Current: 400 A
